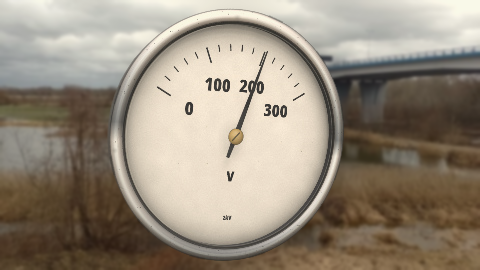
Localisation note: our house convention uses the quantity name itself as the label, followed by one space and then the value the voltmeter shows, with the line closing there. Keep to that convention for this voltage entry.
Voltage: 200 V
